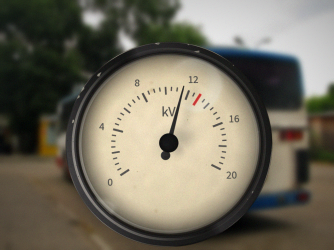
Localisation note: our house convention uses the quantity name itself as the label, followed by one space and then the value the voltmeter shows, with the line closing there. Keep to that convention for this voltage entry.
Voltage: 11.5 kV
